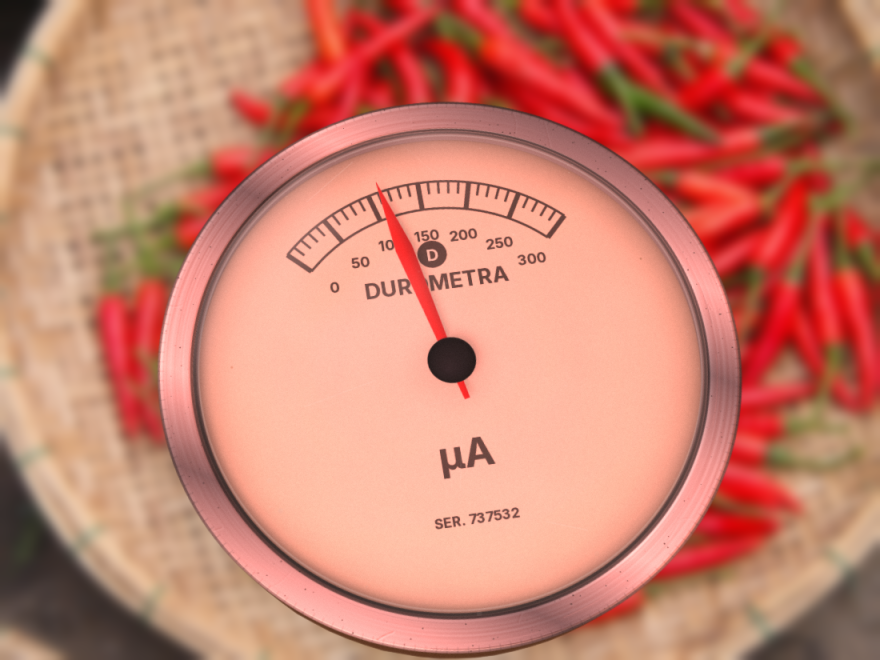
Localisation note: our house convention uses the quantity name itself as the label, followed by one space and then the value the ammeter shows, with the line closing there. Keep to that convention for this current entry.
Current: 110 µA
